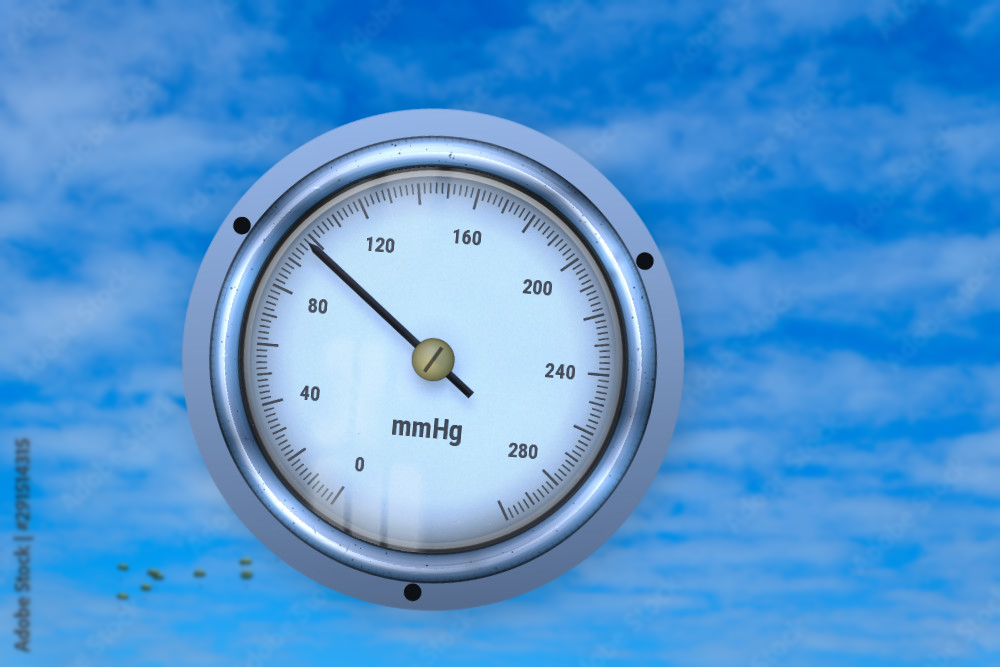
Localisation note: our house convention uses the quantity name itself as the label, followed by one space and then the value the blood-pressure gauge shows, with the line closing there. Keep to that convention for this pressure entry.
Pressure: 98 mmHg
